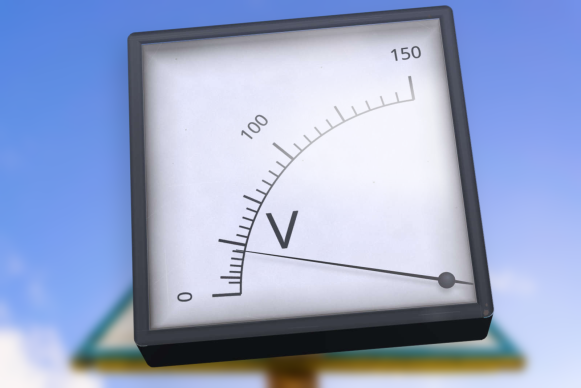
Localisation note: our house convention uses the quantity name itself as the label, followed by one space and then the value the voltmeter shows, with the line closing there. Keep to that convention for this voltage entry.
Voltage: 45 V
